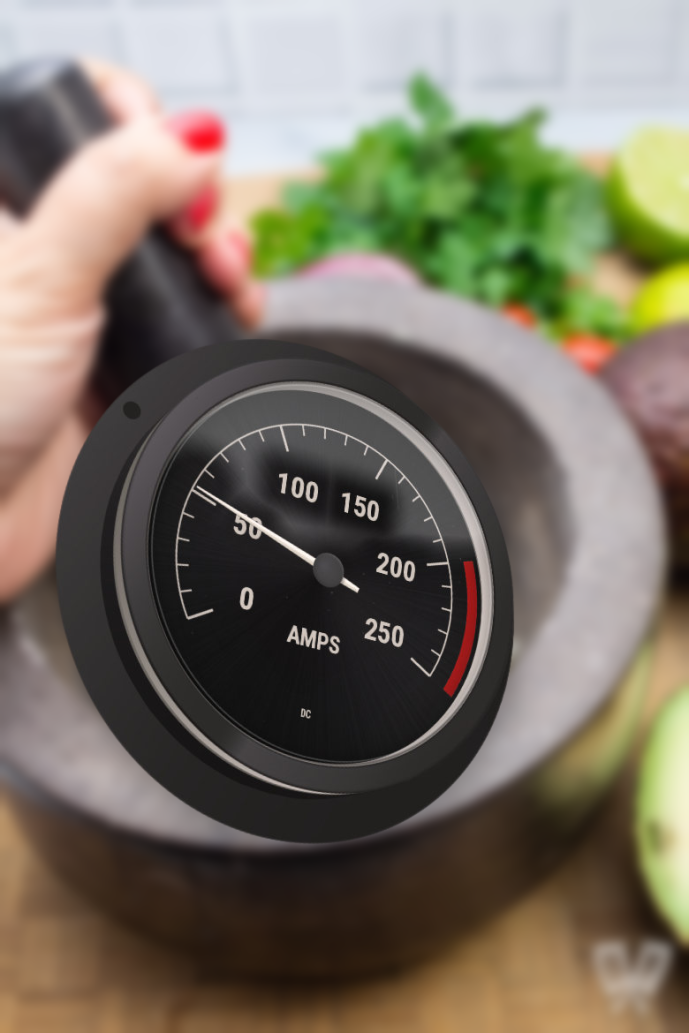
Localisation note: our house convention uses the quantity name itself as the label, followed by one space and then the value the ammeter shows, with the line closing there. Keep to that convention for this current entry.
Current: 50 A
